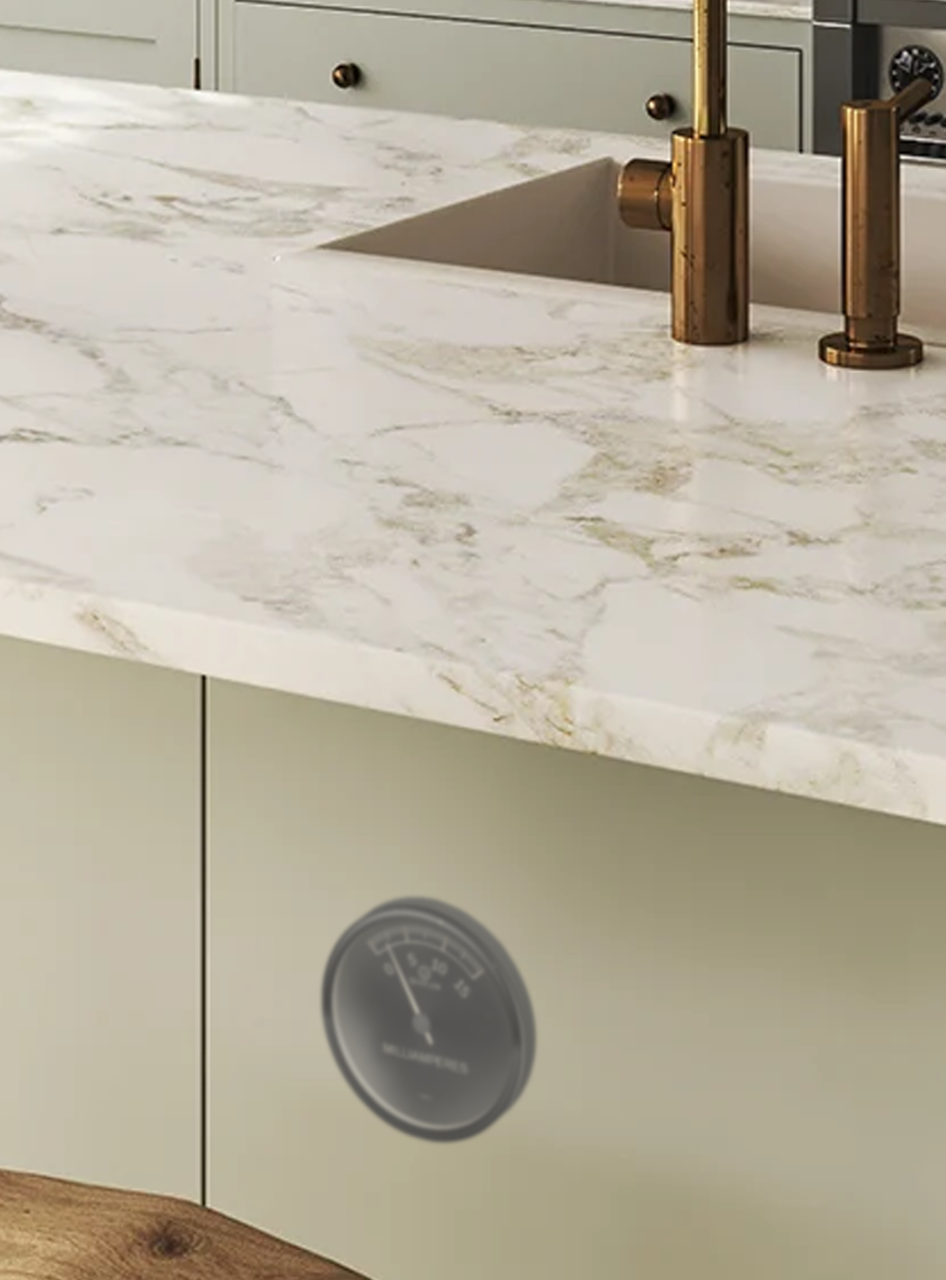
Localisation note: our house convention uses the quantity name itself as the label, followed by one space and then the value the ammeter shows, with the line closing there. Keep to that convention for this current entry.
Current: 2.5 mA
